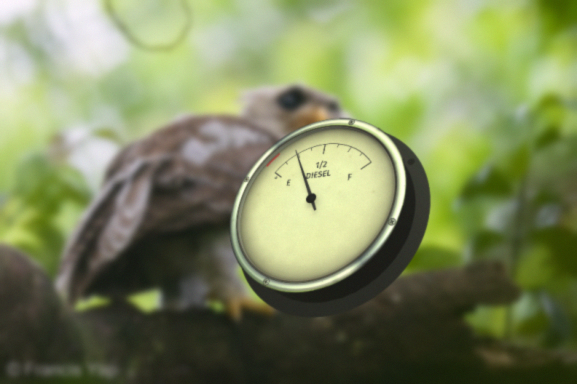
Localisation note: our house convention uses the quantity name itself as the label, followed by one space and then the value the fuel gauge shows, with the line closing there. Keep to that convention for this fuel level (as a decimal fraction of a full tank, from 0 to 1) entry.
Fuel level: 0.25
